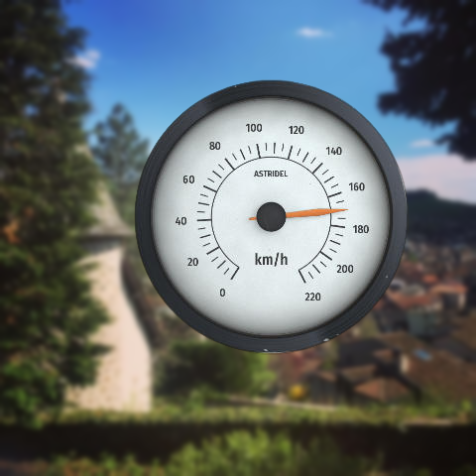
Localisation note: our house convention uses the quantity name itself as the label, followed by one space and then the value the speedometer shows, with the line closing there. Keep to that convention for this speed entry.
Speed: 170 km/h
